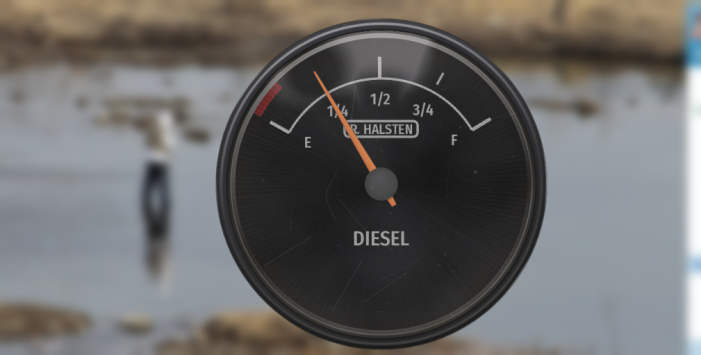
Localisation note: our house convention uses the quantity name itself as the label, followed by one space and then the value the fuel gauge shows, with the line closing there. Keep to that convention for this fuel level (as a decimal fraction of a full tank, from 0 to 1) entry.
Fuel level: 0.25
